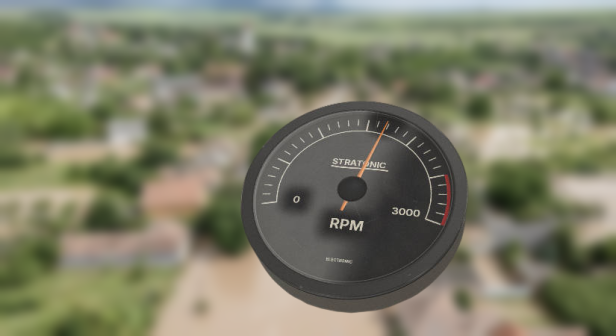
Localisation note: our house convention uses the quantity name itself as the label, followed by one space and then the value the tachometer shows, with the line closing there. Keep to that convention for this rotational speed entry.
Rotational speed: 1700 rpm
